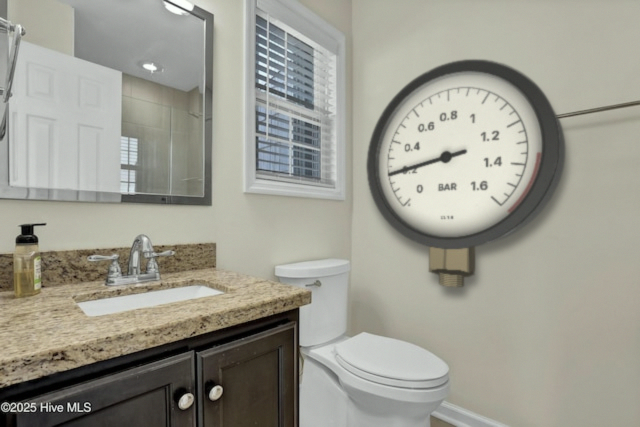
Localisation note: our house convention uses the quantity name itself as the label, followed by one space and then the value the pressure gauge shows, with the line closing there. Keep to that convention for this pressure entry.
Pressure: 0.2 bar
